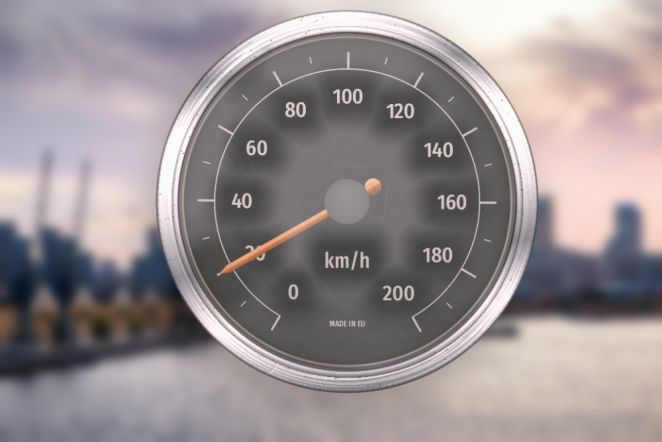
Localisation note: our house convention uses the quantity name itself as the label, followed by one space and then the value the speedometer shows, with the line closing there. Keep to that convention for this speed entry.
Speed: 20 km/h
